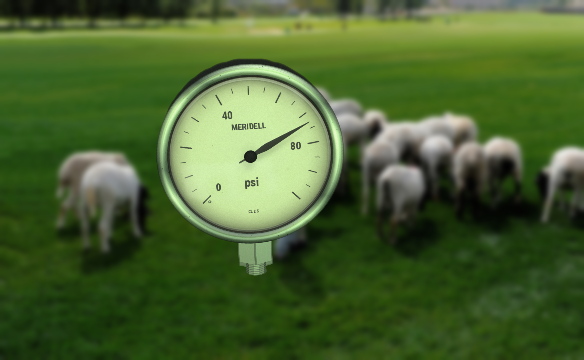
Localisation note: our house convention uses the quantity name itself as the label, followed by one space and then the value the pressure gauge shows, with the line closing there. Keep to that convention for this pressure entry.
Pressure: 72.5 psi
